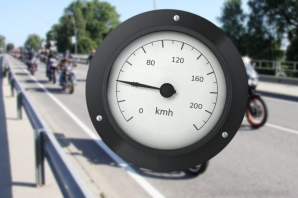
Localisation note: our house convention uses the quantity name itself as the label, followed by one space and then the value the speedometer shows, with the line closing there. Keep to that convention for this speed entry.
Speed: 40 km/h
